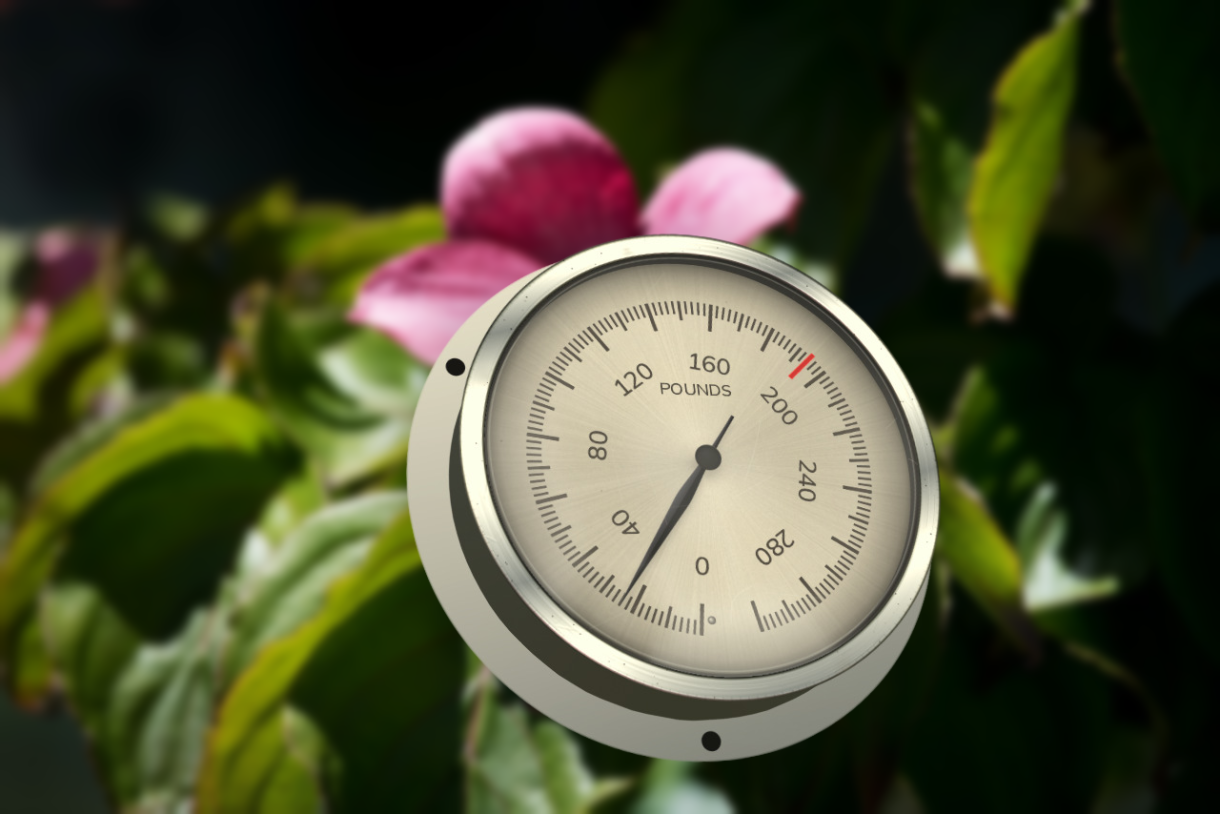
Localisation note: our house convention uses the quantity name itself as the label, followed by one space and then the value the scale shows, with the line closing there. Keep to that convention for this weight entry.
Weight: 24 lb
